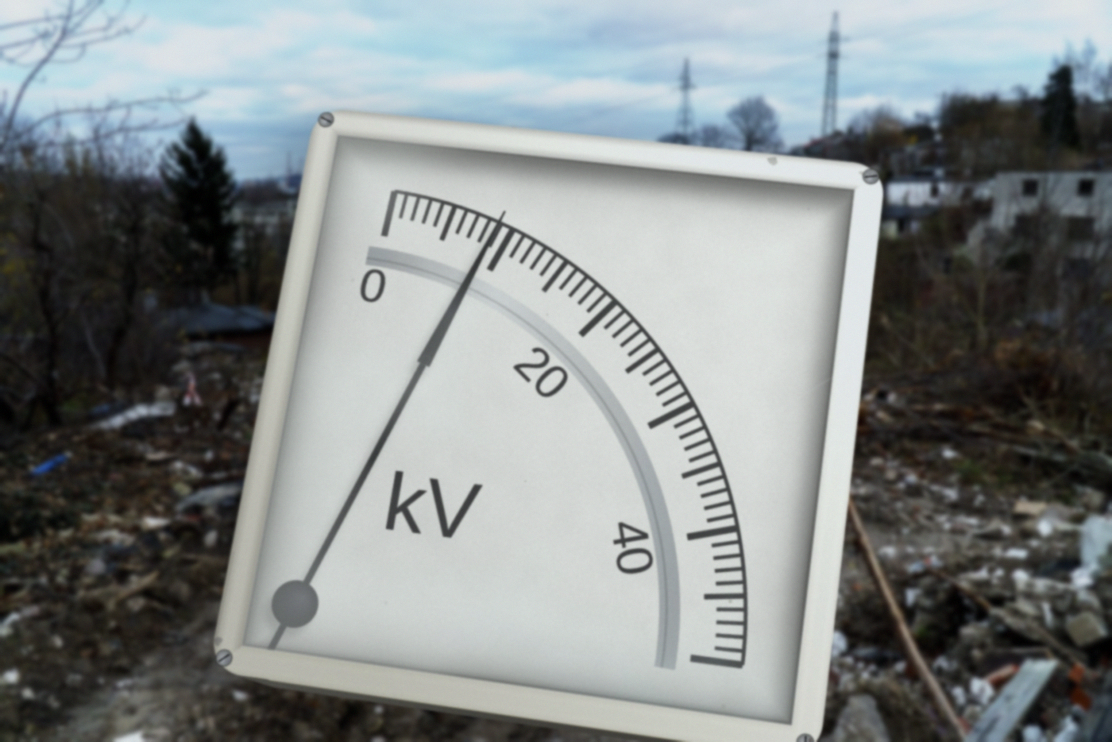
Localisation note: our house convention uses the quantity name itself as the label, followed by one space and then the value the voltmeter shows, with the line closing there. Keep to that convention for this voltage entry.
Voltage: 9 kV
